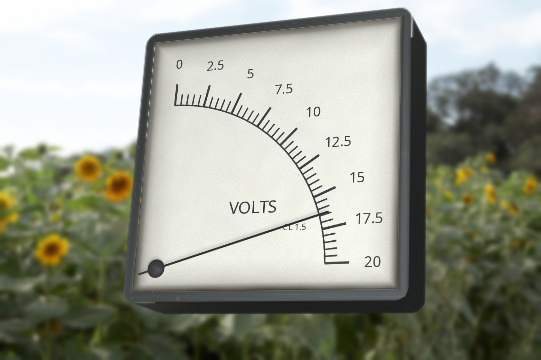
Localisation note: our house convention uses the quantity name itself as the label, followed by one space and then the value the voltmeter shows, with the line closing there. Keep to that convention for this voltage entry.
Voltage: 16.5 V
